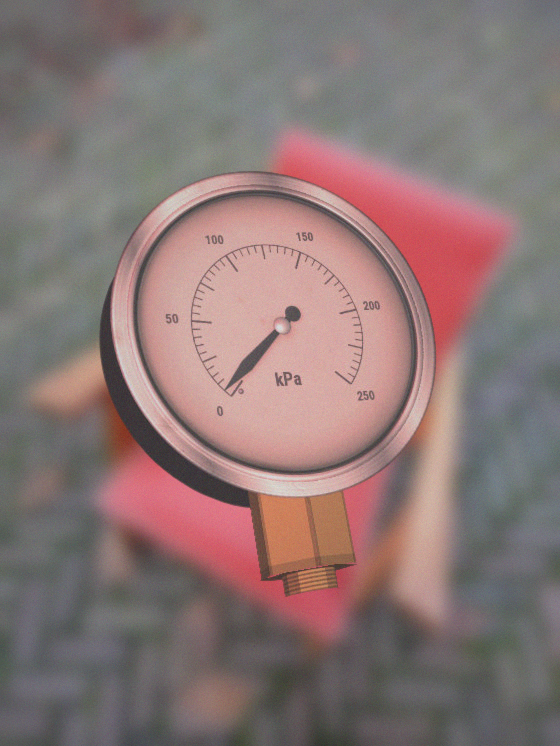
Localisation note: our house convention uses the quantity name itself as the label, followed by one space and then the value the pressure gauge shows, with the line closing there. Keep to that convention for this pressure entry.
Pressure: 5 kPa
